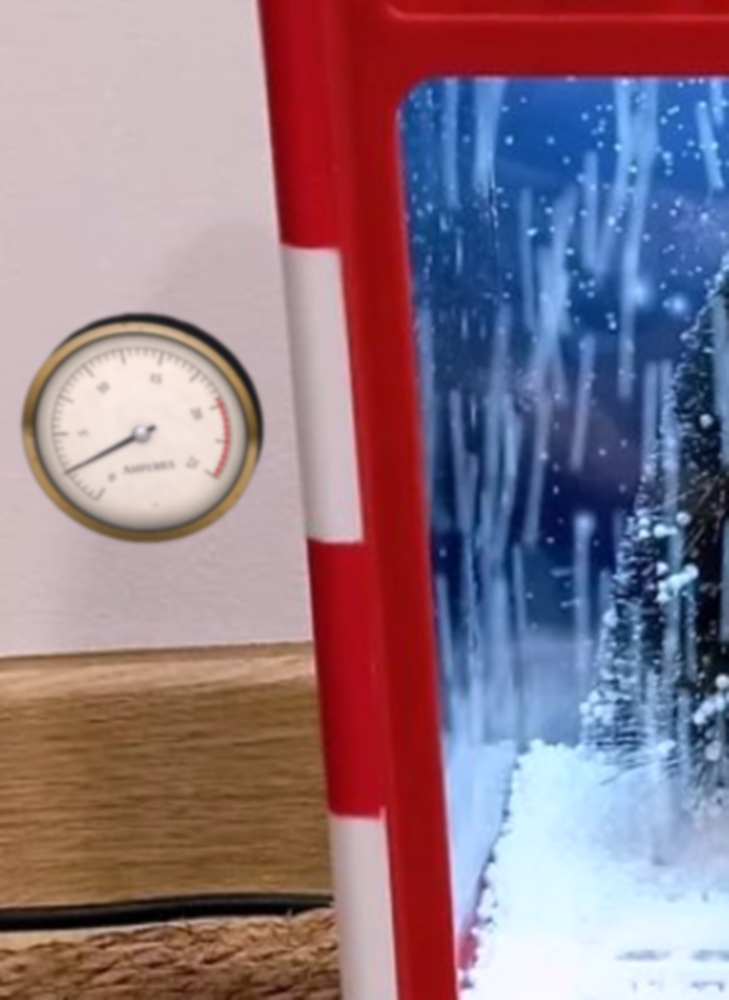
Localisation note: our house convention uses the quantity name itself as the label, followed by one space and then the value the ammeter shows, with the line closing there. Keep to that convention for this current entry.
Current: 2.5 A
